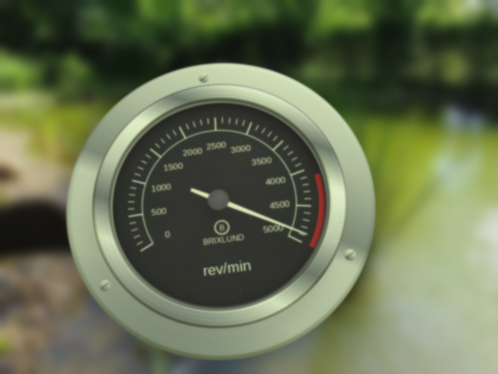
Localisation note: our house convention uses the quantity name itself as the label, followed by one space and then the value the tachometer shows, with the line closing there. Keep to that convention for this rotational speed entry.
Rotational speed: 4900 rpm
